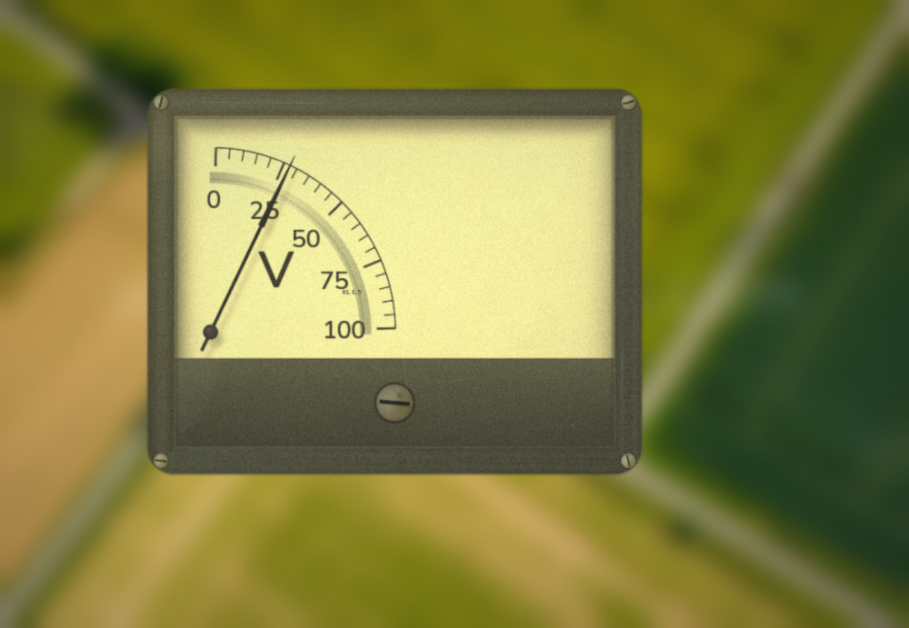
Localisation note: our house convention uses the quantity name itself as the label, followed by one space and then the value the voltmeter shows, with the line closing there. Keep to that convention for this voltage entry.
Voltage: 27.5 V
